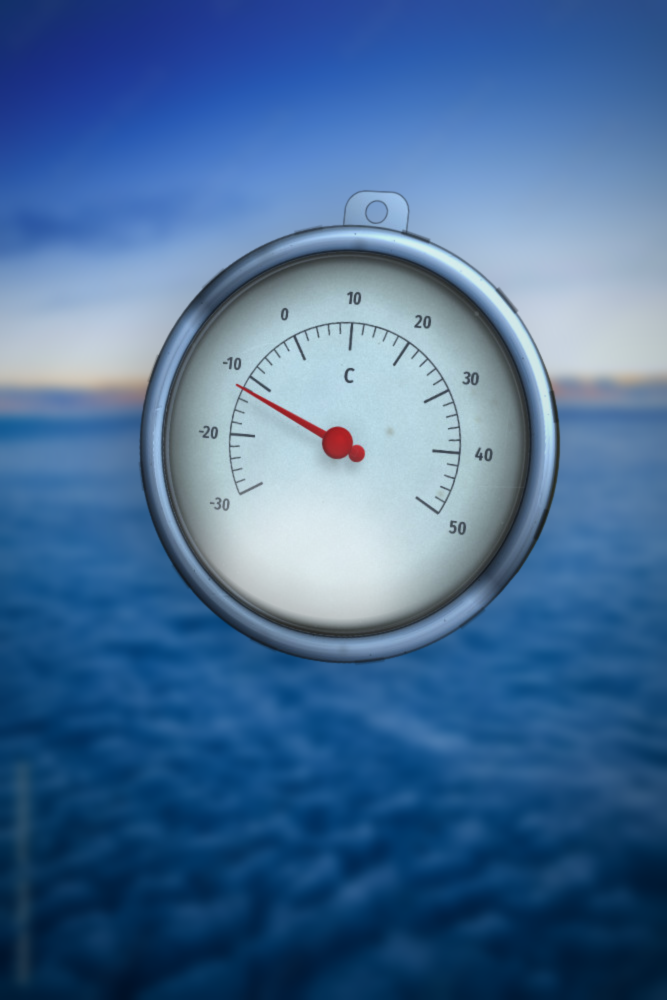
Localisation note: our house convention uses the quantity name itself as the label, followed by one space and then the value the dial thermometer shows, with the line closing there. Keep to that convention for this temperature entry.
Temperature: -12 °C
